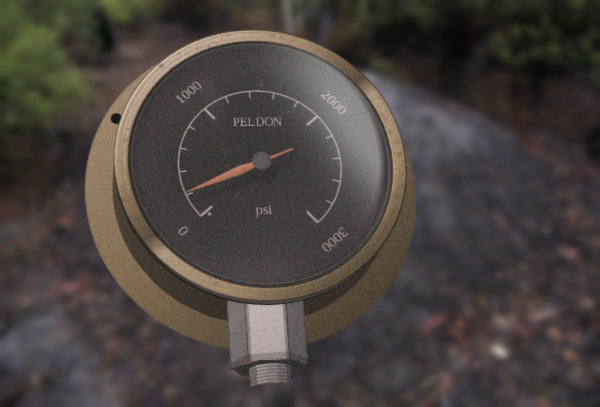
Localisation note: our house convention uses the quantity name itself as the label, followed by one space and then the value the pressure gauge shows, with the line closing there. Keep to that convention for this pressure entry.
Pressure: 200 psi
